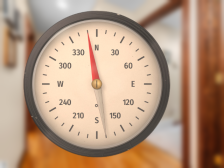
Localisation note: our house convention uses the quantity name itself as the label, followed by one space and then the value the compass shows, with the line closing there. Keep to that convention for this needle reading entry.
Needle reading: 350 °
